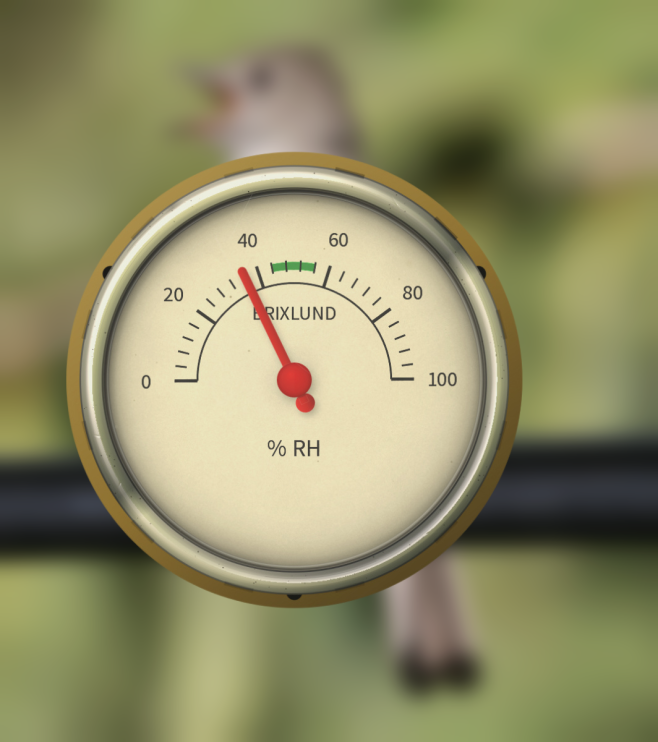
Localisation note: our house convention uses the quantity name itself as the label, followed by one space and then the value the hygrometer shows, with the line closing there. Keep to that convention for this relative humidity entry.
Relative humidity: 36 %
